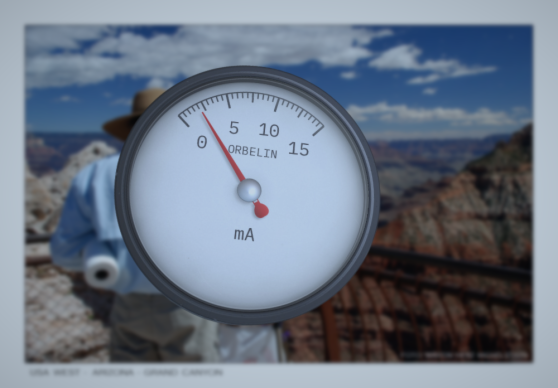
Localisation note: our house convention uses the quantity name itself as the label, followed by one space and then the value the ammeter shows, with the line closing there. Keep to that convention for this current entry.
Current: 2 mA
